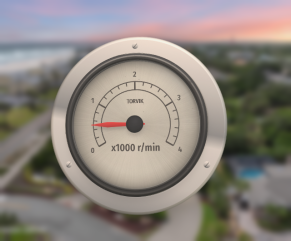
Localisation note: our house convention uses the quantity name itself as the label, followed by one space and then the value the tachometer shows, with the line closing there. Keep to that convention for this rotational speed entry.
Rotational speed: 500 rpm
